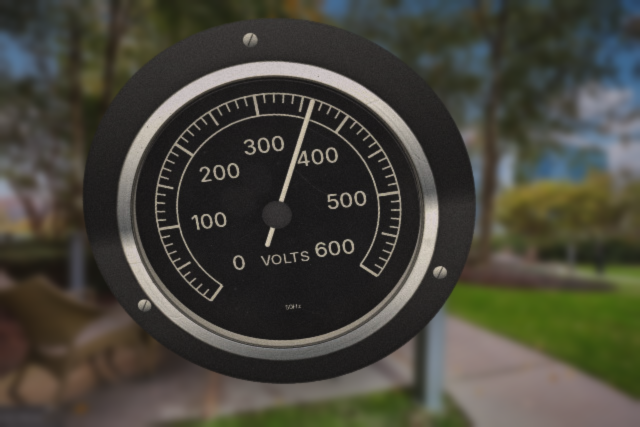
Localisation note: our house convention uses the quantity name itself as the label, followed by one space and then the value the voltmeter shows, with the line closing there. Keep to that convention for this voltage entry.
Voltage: 360 V
